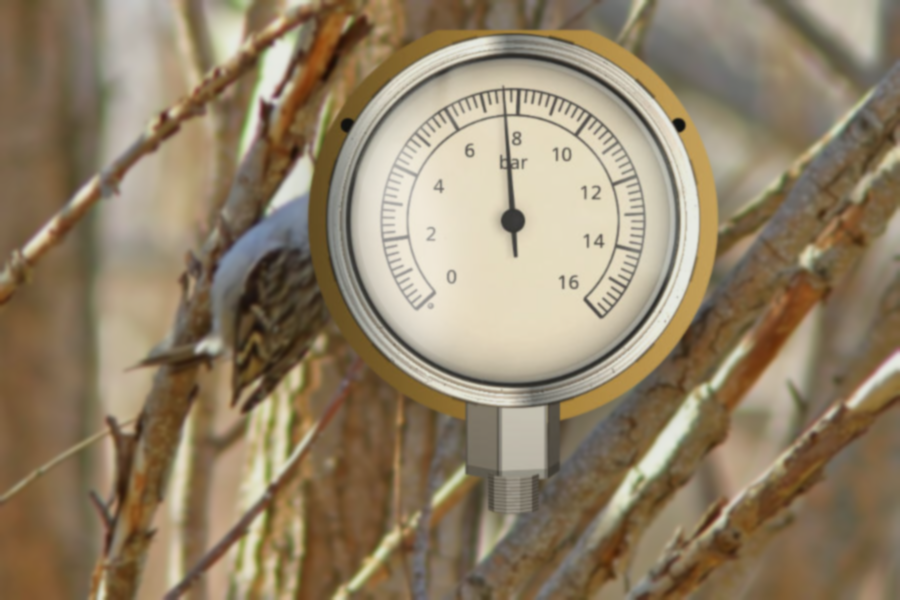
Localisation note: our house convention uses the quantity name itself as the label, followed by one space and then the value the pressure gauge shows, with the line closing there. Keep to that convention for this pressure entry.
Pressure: 7.6 bar
